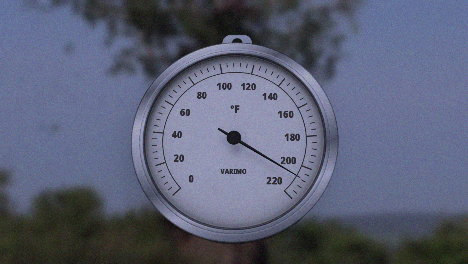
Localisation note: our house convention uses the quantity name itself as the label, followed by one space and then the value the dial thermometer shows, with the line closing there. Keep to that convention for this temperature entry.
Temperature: 208 °F
